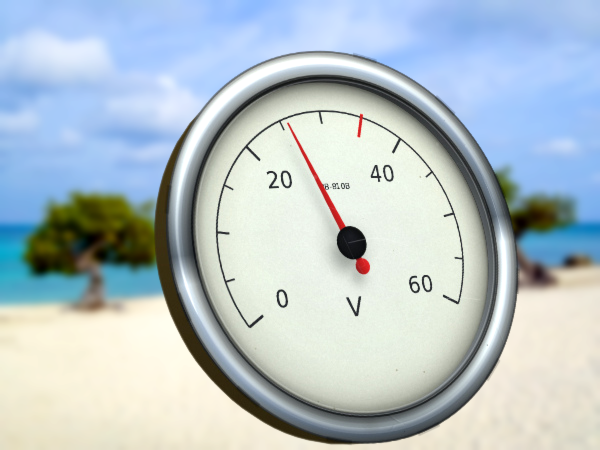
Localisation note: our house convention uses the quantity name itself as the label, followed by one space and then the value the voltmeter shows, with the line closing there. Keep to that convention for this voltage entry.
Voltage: 25 V
